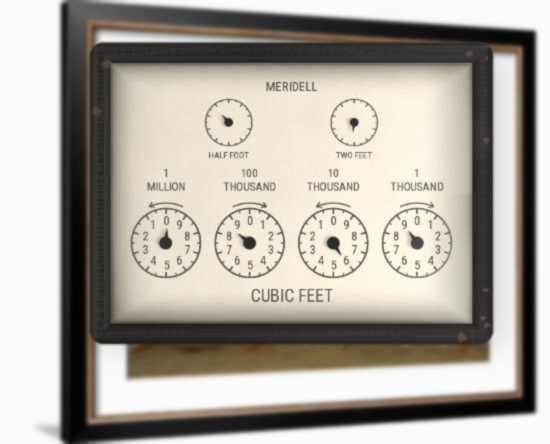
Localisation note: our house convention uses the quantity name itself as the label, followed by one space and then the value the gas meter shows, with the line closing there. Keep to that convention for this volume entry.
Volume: 985900 ft³
